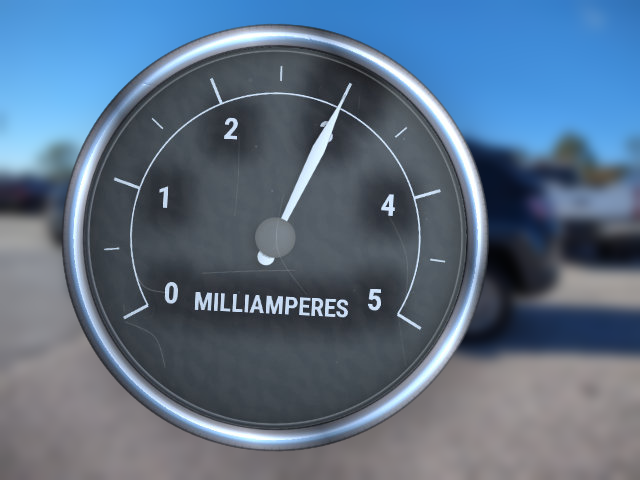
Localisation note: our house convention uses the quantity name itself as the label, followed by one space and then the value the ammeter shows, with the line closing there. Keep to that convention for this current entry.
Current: 3 mA
